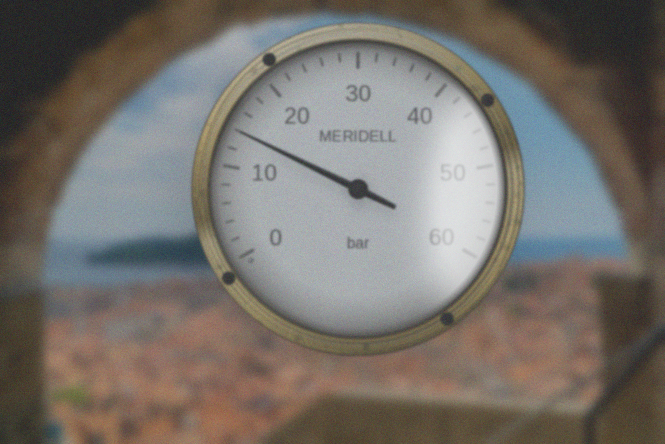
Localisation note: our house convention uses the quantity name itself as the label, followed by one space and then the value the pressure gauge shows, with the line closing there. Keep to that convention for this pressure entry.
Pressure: 14 bar
